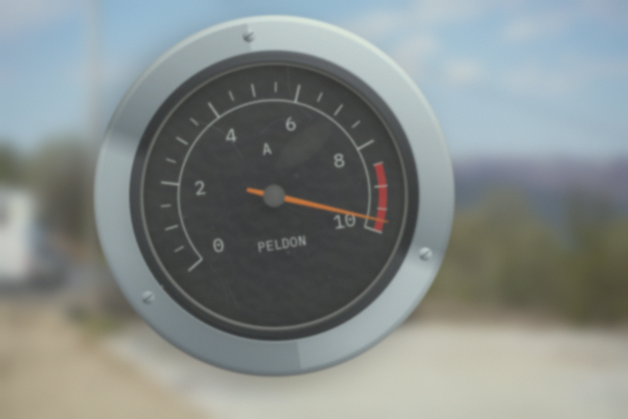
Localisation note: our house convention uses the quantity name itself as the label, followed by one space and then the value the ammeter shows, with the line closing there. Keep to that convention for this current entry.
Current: 9.75 A
